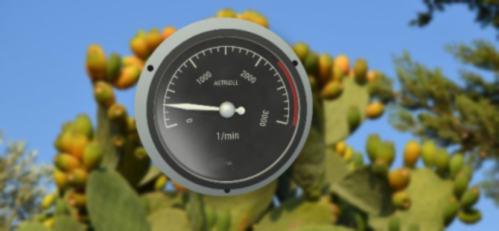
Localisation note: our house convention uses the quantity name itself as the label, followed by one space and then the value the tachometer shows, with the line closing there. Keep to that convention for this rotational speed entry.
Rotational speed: 300 rpm
